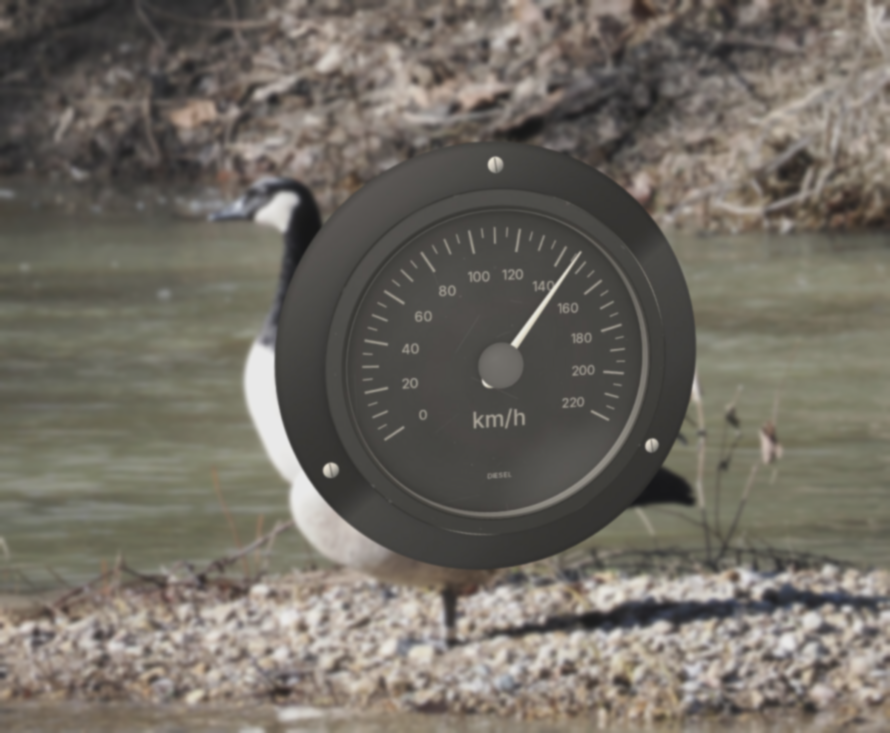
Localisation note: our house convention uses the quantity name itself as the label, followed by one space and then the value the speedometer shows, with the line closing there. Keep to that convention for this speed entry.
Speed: 145 km/h
